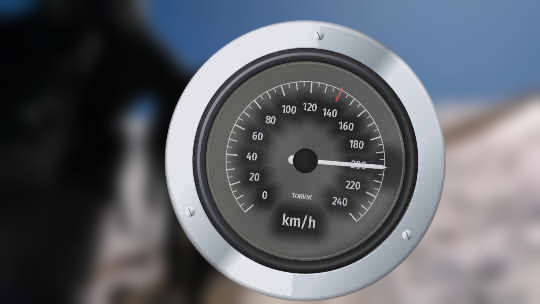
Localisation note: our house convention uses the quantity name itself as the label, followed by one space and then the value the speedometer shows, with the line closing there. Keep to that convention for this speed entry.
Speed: 200 km/h
